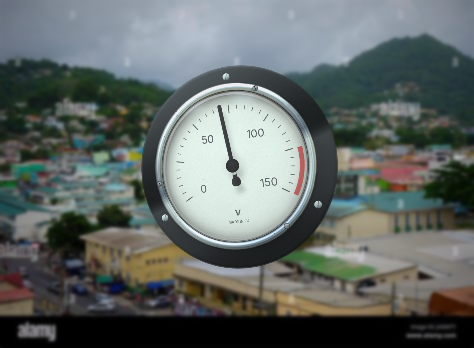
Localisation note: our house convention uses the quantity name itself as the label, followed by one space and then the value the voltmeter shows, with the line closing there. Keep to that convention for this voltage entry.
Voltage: 70 V
